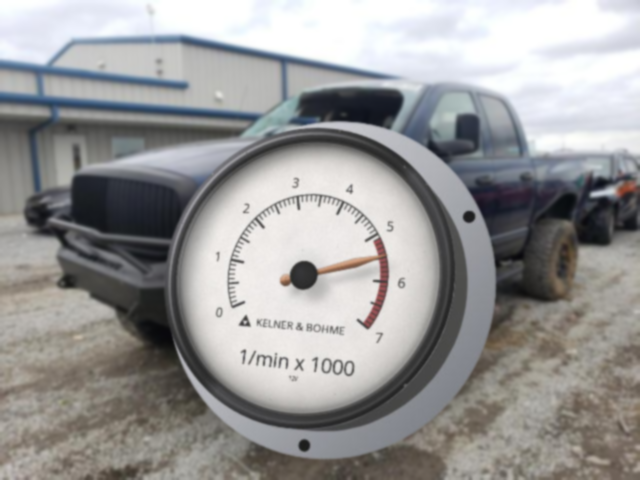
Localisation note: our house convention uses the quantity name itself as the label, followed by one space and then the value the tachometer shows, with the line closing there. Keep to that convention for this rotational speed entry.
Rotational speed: 5500 rpm
